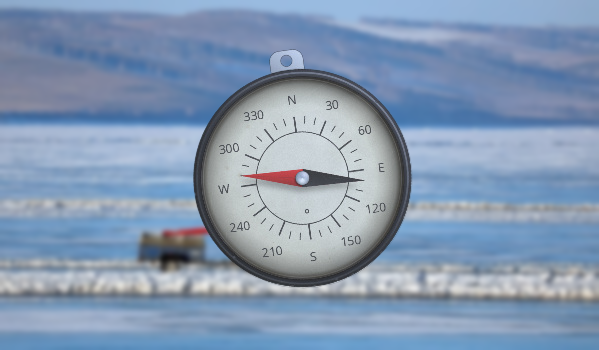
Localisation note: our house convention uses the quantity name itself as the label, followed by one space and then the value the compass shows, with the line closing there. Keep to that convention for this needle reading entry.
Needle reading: 280 °
